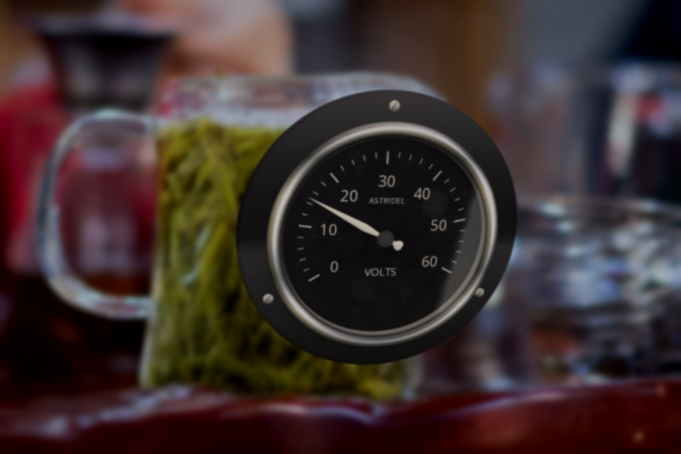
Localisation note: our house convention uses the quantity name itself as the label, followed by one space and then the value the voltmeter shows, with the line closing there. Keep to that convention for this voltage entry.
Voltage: 15 V
